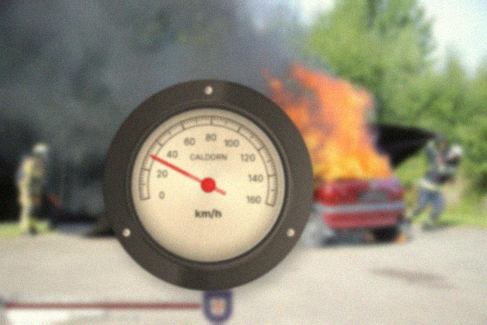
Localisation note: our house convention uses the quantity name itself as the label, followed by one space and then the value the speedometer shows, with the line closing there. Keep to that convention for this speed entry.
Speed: 30 km/h
